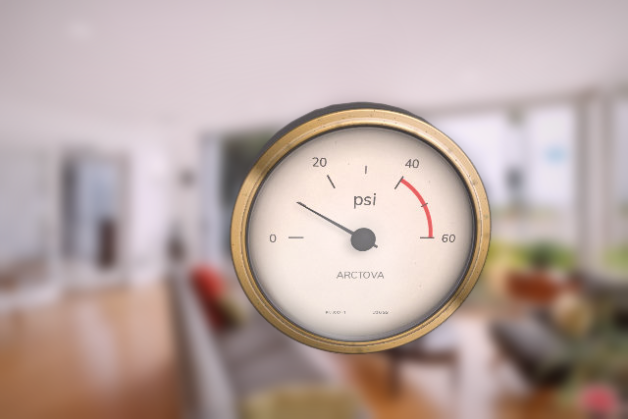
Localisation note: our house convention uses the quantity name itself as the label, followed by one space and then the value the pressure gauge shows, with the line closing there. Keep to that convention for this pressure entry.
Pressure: 10 psi
